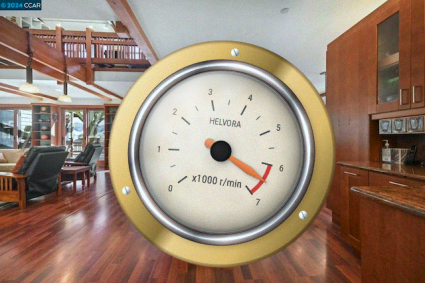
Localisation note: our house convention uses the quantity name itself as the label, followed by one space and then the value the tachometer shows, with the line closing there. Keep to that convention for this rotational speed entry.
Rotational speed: 6500 rpm
